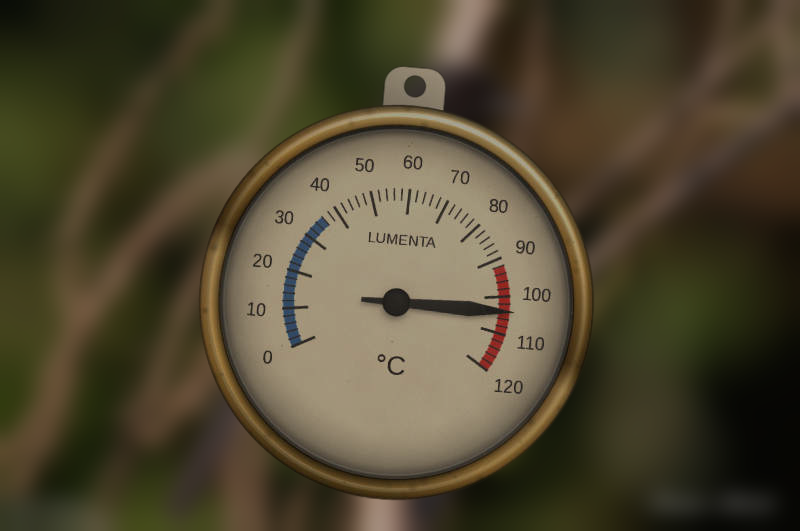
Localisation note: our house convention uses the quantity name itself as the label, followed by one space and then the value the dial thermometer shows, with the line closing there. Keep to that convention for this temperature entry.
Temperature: 104 °C
